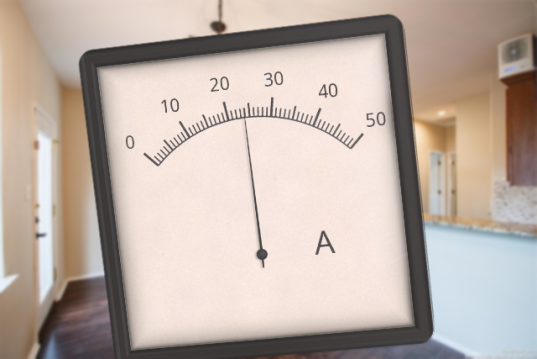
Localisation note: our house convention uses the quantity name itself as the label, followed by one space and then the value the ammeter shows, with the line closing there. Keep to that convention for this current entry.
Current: 24 A
